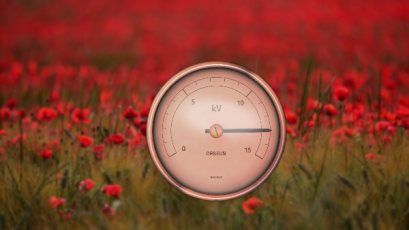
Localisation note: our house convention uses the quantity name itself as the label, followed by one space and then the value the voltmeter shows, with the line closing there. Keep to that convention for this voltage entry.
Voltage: 13 kV
